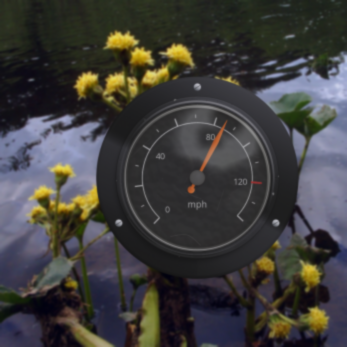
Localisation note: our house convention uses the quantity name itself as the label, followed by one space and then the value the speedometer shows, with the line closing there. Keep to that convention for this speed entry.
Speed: 85 mph
